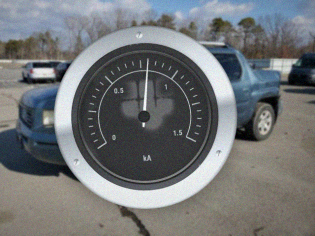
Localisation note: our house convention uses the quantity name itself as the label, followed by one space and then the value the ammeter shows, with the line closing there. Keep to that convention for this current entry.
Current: 0.8 kA
